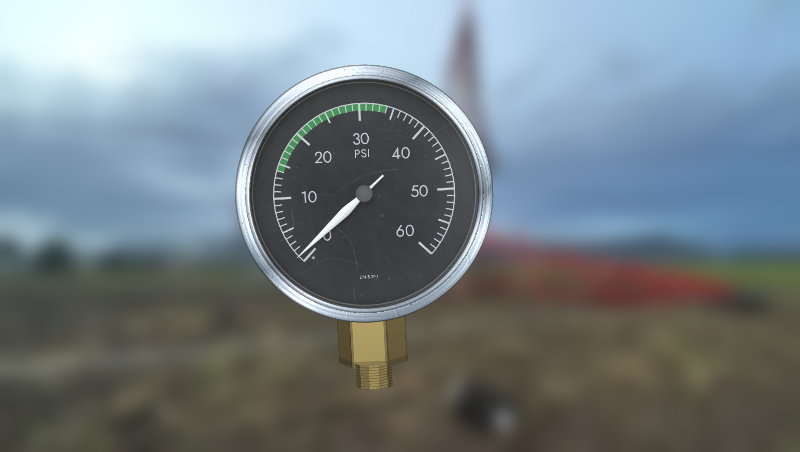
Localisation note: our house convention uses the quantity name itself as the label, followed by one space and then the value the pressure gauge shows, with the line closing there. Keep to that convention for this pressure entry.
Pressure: 1 psi
